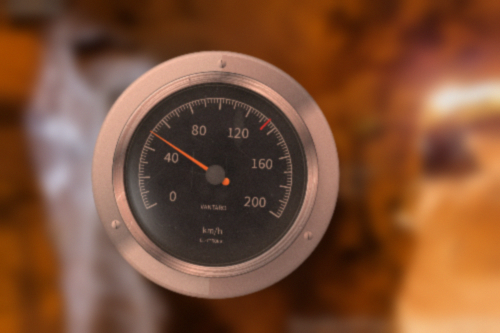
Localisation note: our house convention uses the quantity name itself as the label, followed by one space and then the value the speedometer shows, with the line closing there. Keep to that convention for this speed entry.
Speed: 50 km/h
